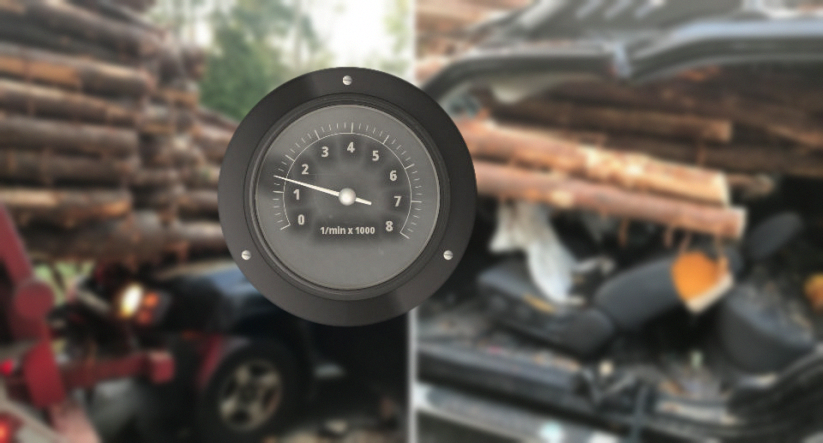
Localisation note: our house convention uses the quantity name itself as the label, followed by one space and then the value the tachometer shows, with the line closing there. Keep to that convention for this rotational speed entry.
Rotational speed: 1400 rpm
